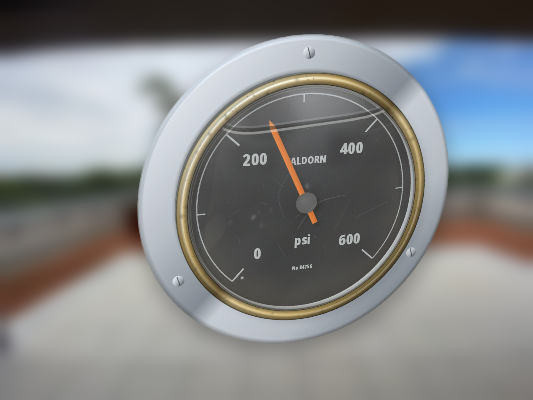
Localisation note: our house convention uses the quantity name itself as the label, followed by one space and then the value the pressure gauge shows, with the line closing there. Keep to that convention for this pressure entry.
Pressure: 250 psi
